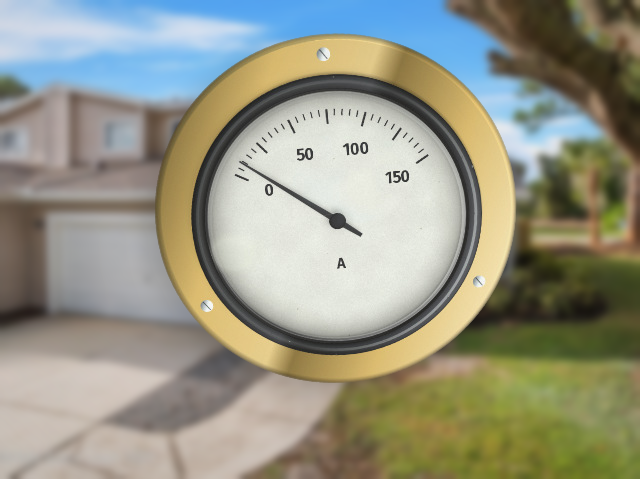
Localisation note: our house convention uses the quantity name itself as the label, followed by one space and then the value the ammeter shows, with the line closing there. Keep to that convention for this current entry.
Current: 10 A
